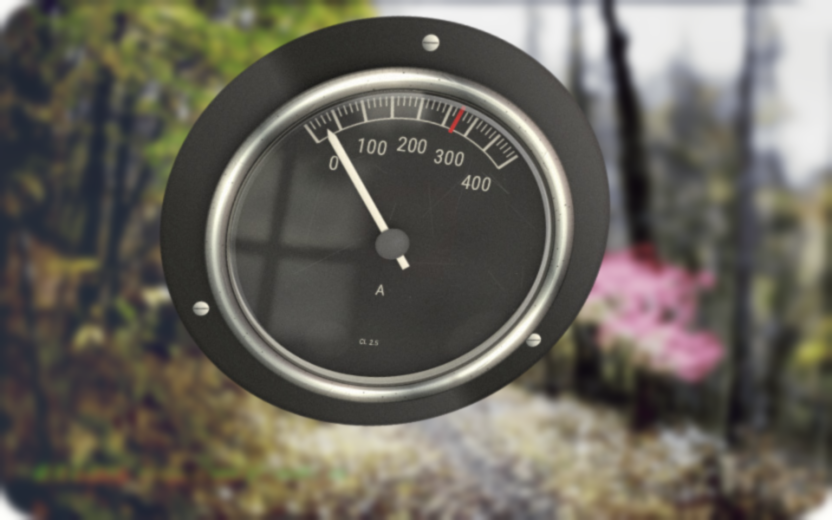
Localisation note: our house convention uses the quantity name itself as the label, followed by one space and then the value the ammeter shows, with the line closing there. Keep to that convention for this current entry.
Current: 30 A
